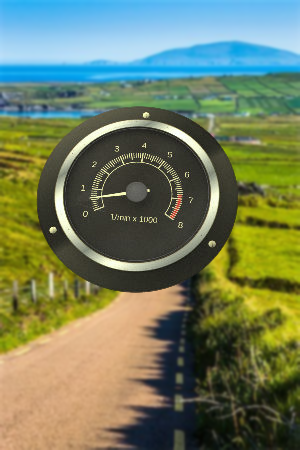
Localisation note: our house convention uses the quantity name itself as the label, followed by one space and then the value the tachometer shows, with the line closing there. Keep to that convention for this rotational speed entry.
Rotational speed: 500 rpm
